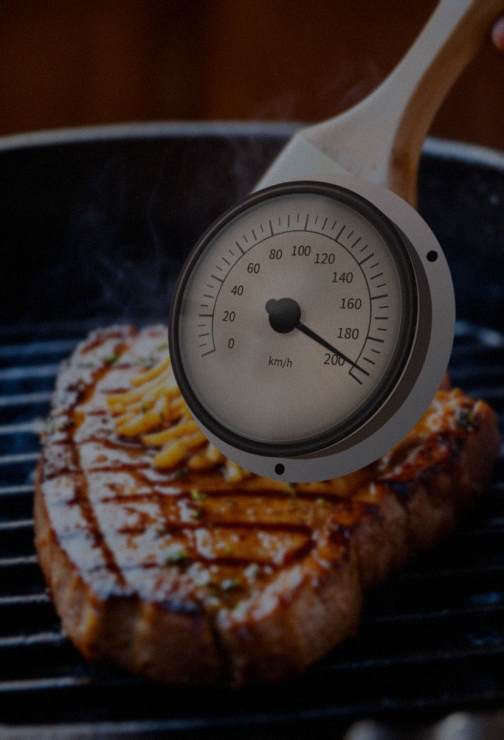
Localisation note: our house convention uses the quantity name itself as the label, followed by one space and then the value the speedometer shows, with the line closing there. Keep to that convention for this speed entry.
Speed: 195 km/h
